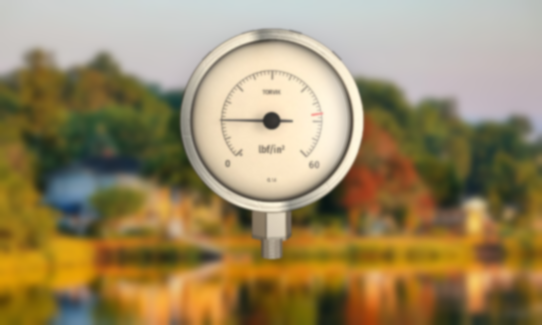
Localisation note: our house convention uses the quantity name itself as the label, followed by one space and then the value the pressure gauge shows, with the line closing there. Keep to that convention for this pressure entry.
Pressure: 10 psi
